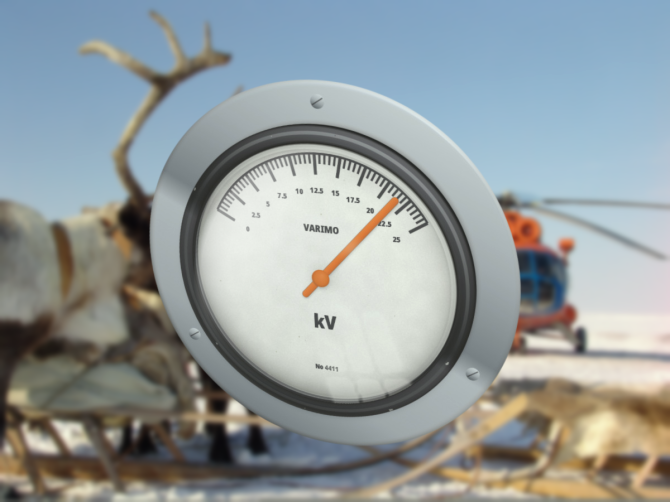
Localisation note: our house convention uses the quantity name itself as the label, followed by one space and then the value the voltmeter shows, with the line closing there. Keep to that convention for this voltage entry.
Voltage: 21.5 kV
